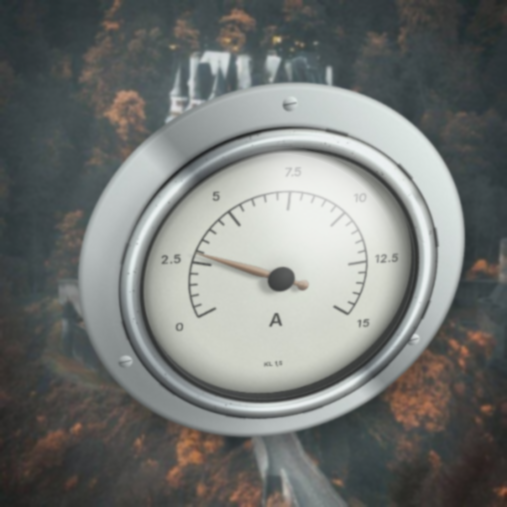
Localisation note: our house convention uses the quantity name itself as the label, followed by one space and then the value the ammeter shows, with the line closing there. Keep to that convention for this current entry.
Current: 3 A
